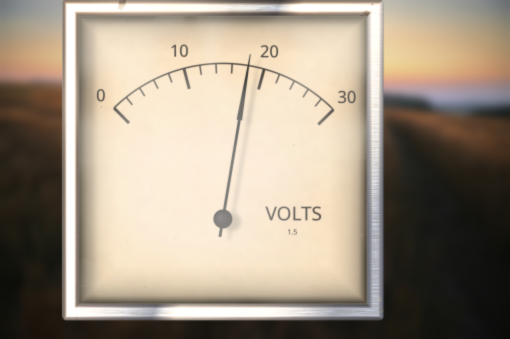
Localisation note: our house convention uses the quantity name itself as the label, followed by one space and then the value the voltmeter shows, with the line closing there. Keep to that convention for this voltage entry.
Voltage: 18 V
